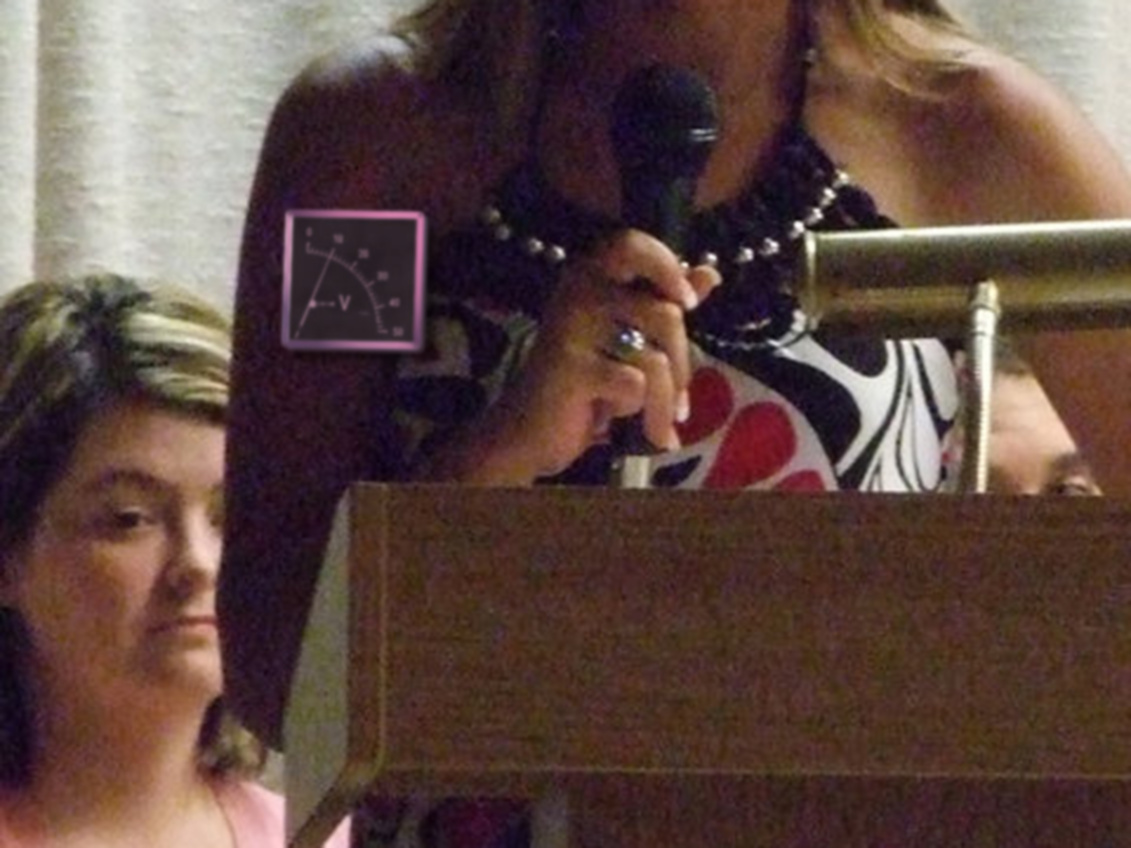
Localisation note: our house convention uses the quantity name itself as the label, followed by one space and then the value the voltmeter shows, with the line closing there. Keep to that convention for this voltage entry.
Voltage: 10 V
